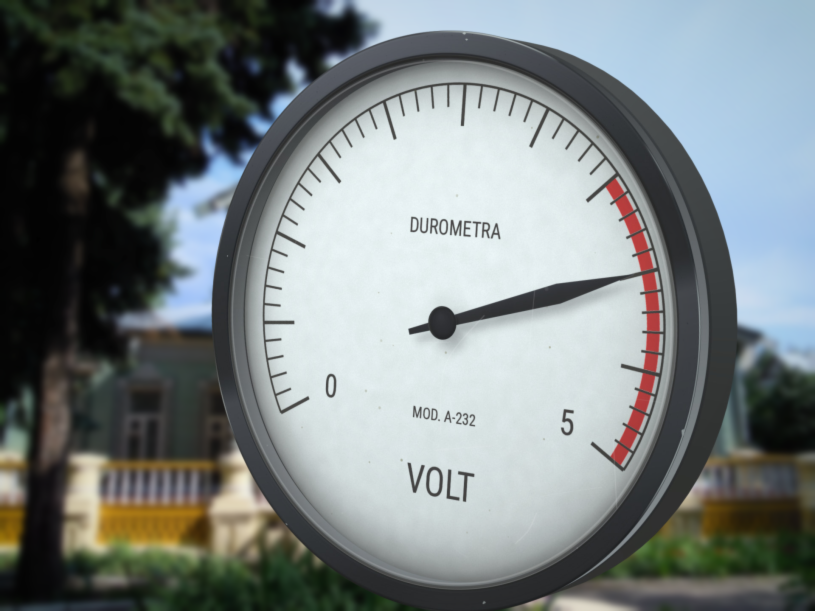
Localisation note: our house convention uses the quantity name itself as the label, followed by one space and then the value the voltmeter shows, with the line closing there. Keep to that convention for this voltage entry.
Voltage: 4 V
